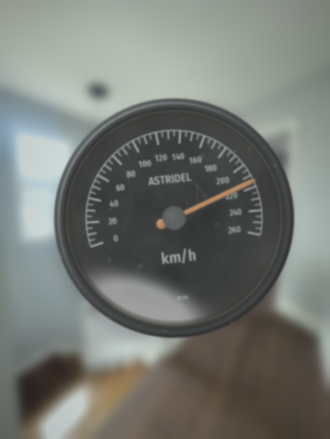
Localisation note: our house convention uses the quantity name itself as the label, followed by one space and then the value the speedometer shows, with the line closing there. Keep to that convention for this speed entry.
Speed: 215 km/h
